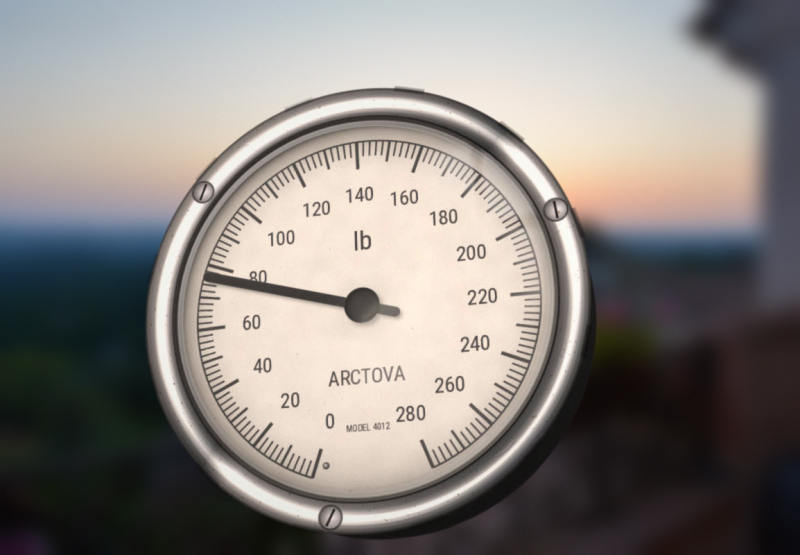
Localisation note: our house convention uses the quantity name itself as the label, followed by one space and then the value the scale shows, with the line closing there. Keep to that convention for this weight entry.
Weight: 76 lb
